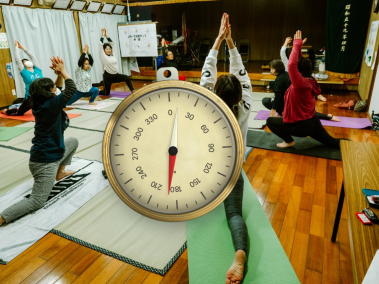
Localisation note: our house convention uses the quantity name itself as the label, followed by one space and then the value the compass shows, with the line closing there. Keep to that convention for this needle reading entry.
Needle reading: 190 °
